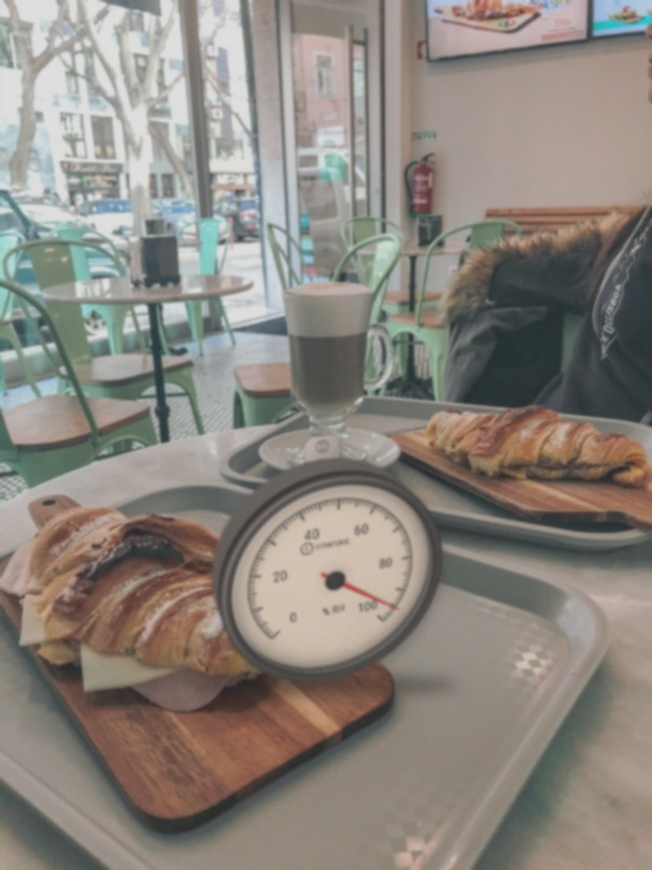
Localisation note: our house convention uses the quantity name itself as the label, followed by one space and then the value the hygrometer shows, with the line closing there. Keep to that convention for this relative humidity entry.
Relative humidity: 95 %
